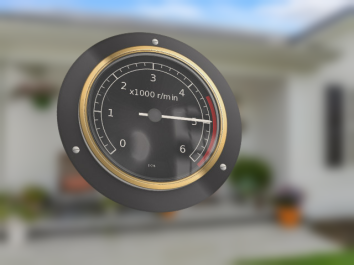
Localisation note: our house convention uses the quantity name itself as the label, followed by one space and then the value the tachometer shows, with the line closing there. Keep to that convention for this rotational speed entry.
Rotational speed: 5000 rpm
